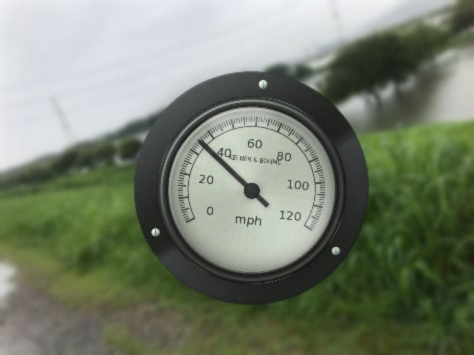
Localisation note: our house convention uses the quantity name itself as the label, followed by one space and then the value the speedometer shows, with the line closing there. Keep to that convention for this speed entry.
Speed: 35 mph
